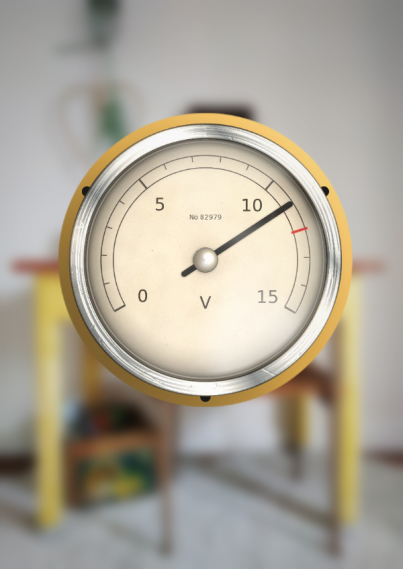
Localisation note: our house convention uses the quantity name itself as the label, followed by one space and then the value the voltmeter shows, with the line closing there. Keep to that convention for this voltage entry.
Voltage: 11 V
